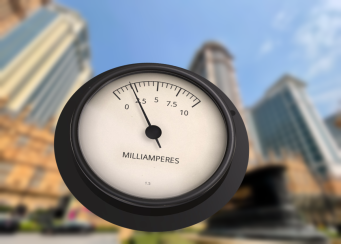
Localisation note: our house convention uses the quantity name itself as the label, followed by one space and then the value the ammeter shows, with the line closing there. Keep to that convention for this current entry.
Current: 2 mA
